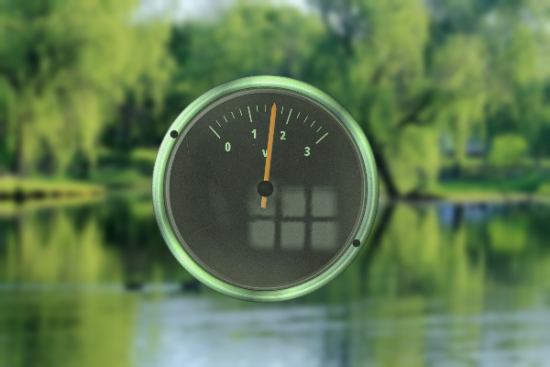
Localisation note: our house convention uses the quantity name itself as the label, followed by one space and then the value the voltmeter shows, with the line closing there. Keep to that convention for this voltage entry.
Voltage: 1.6 V
